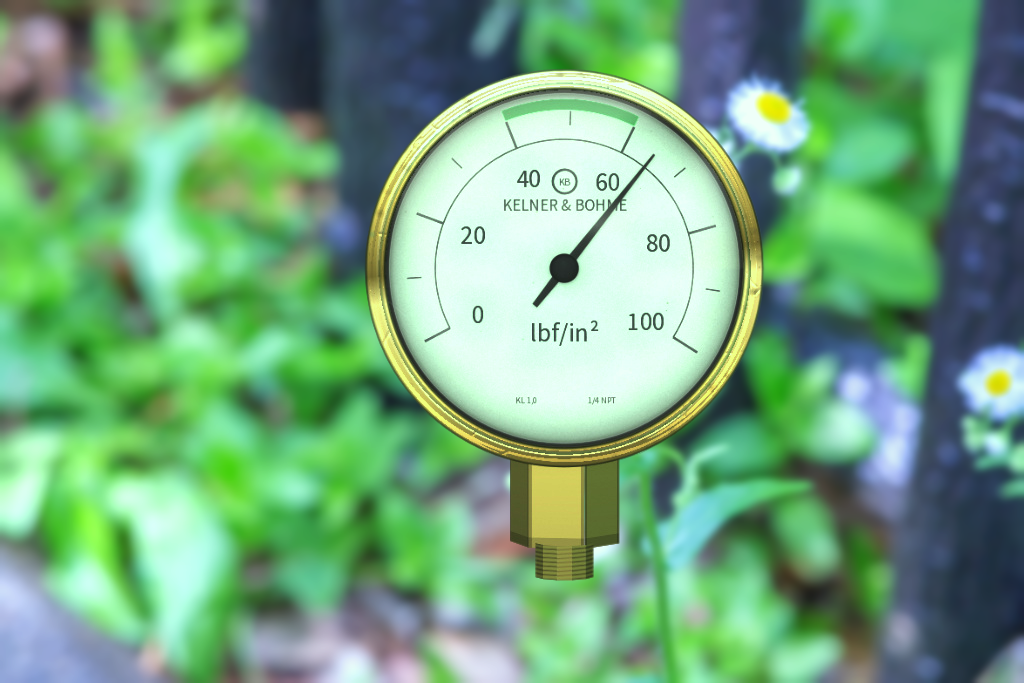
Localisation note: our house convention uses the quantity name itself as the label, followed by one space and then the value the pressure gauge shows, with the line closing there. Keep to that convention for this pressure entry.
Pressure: 65 psi
